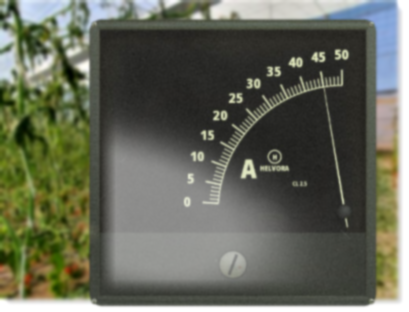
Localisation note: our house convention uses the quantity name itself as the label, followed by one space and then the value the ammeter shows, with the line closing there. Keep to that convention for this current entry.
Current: 45 A
